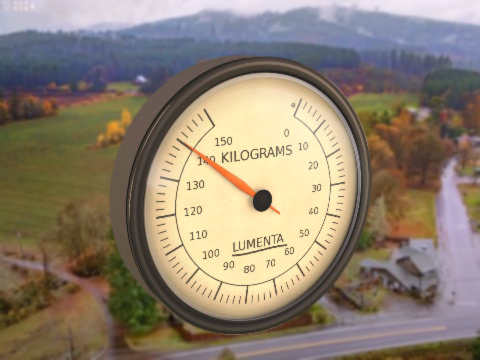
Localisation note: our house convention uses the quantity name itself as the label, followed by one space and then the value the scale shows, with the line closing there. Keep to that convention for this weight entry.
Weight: 140 kg
